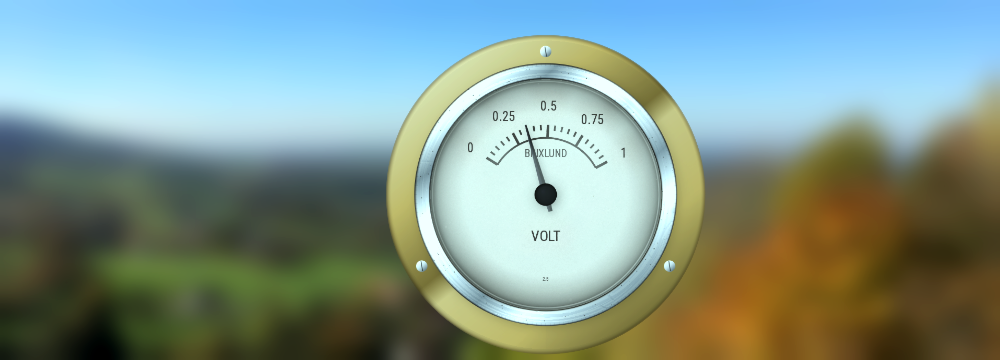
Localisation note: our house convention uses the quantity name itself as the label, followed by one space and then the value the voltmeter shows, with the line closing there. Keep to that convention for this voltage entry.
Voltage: 0.35 V
